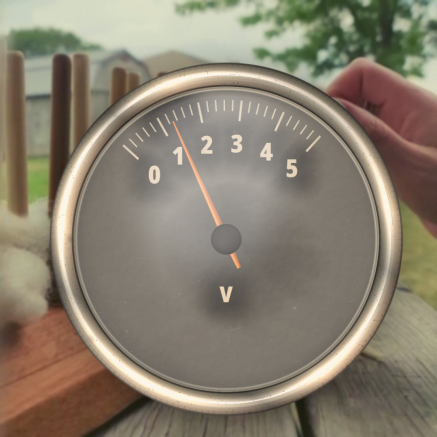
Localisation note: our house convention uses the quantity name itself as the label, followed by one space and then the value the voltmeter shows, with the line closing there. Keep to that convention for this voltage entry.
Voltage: 1.3 V
